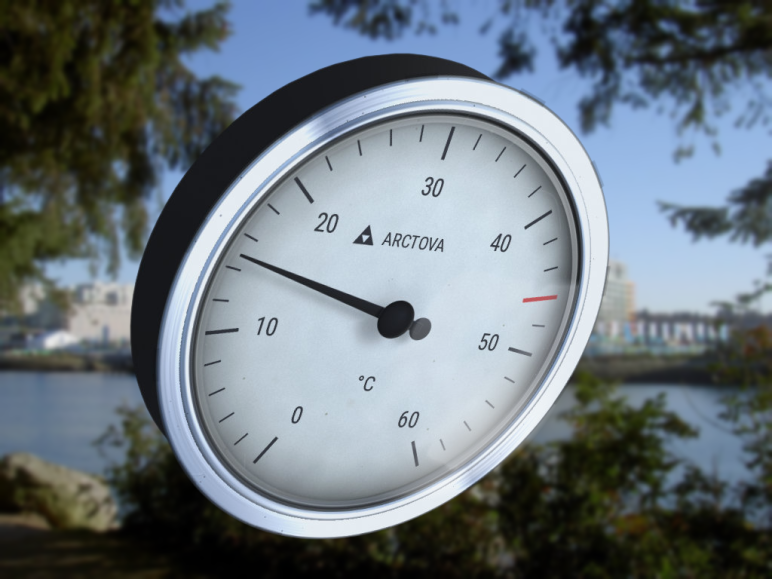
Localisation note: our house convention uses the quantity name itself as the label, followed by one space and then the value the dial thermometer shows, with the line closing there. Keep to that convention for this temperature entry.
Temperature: 15 °C
